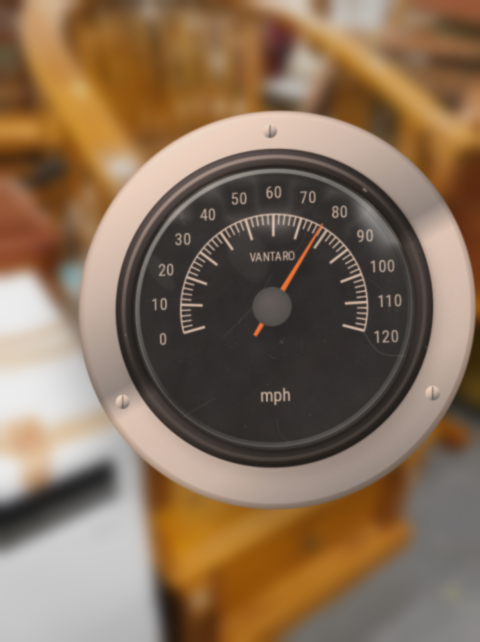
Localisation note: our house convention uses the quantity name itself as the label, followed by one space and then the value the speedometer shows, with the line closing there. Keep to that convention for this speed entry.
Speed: 78 mph
